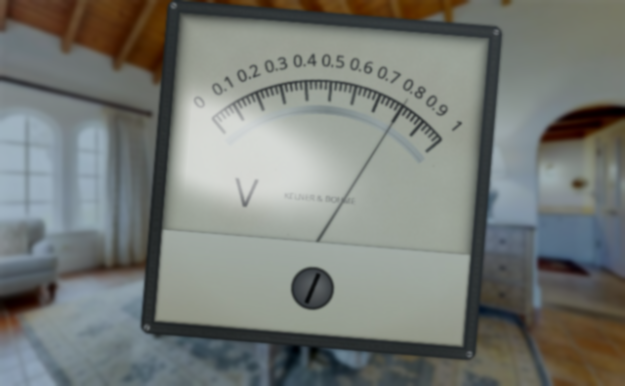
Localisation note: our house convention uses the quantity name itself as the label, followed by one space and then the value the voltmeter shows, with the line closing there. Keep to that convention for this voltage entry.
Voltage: 0.8 V
